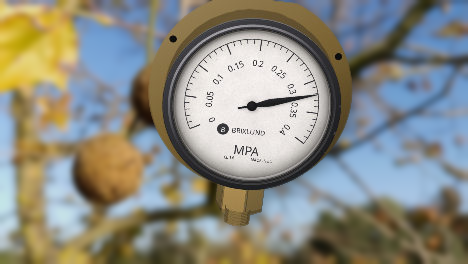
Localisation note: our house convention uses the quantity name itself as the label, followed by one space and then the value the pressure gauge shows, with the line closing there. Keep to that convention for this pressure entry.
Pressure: 0.32 MPa
